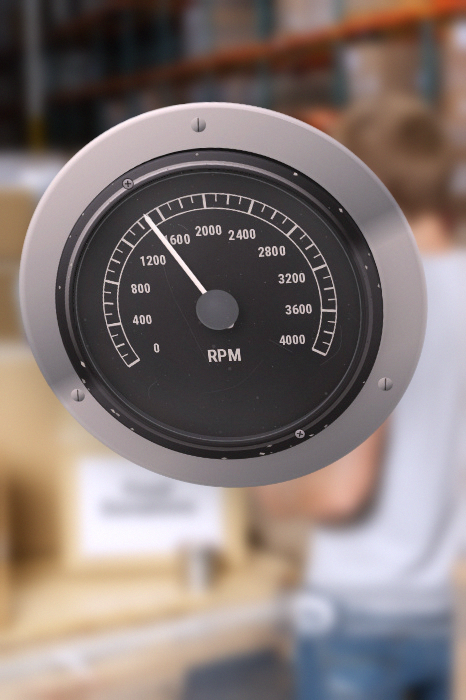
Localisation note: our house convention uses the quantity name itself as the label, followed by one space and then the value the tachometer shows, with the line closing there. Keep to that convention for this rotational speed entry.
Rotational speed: 1500 rpm
